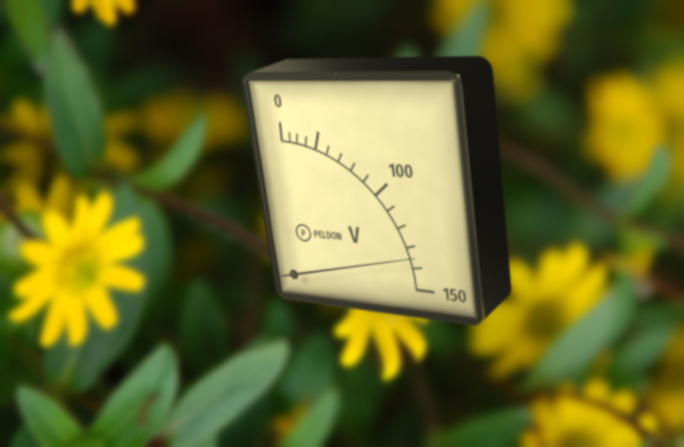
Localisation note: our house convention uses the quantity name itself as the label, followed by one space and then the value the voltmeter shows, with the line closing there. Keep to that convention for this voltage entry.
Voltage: 135 V
